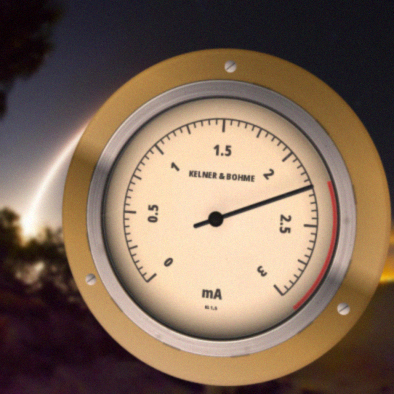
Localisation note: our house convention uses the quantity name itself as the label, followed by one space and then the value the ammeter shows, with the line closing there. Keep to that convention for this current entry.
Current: 2.25 mA
